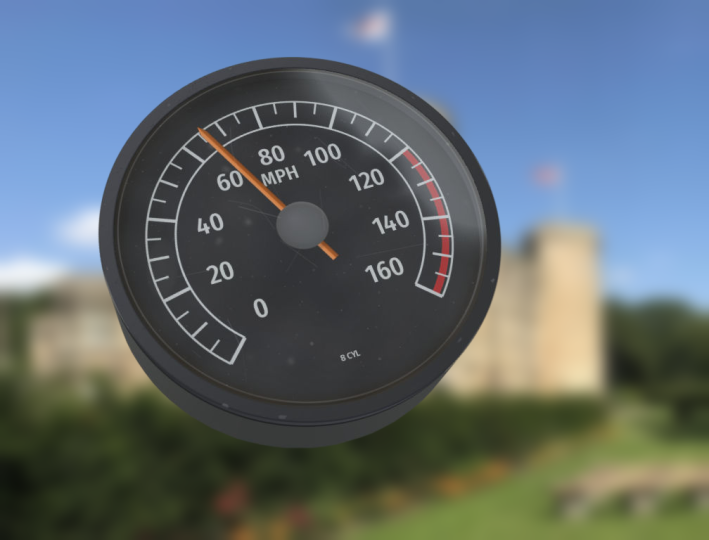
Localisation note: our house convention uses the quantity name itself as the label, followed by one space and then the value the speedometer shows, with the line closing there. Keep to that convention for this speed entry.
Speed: 65 mph
